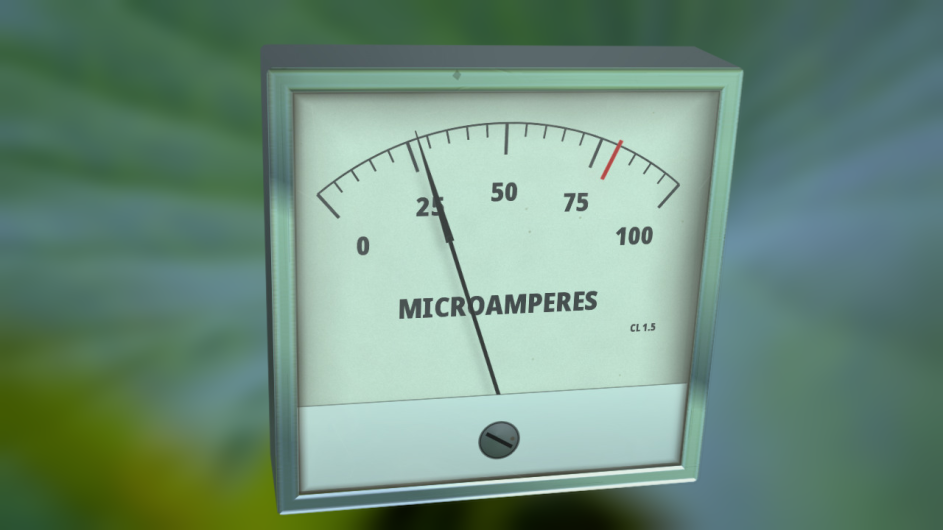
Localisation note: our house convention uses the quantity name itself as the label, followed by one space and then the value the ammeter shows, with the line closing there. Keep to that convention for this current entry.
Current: 27.5 µA
